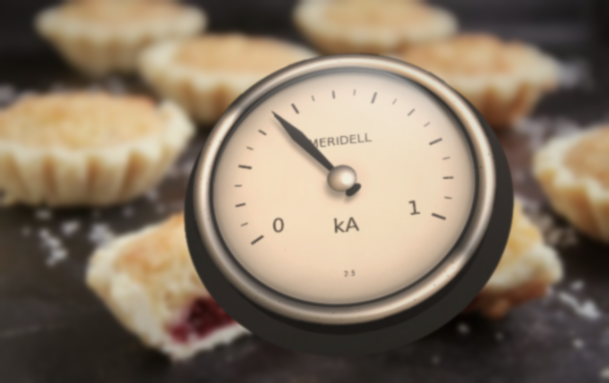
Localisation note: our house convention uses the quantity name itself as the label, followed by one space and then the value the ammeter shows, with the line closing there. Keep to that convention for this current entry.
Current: 0.35 kA
